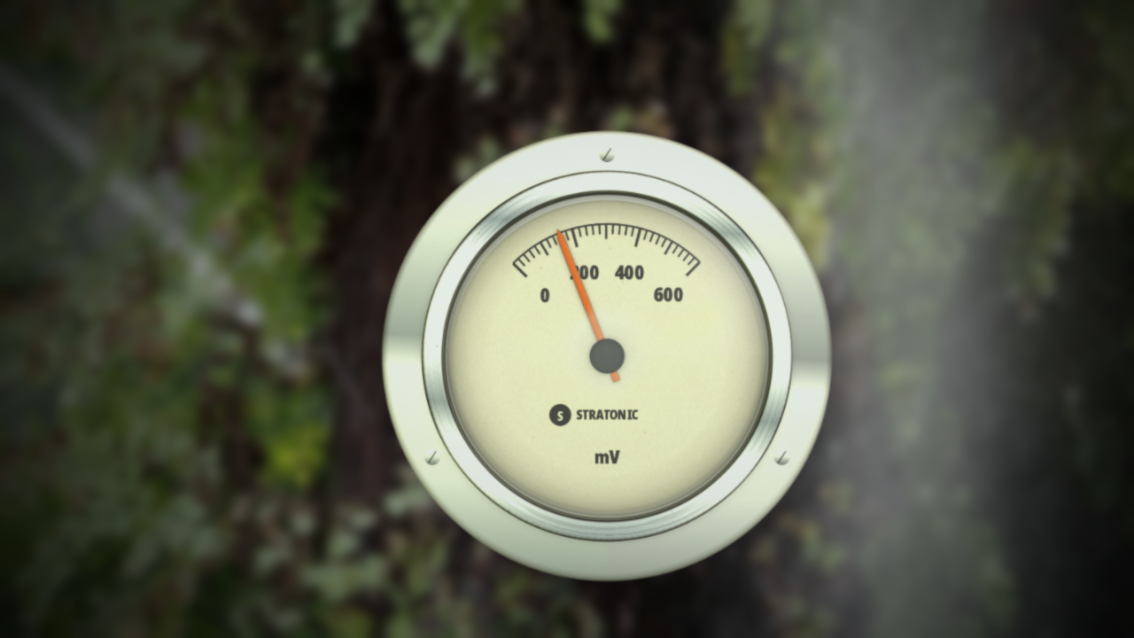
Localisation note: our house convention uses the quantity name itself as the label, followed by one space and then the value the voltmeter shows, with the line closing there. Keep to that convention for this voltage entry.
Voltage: 160 mV
